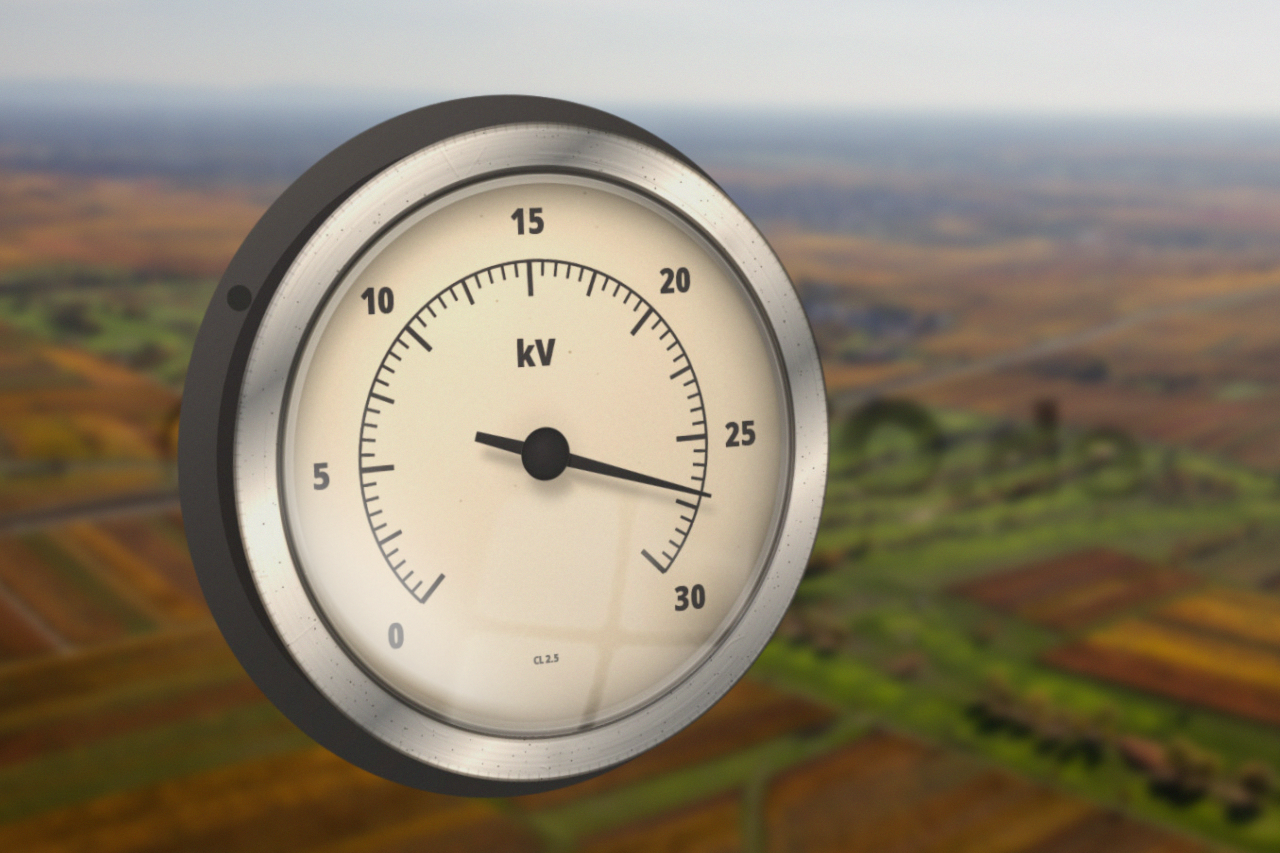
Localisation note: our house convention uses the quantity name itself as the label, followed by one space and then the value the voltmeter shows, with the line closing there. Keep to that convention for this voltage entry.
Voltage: 27 kV
